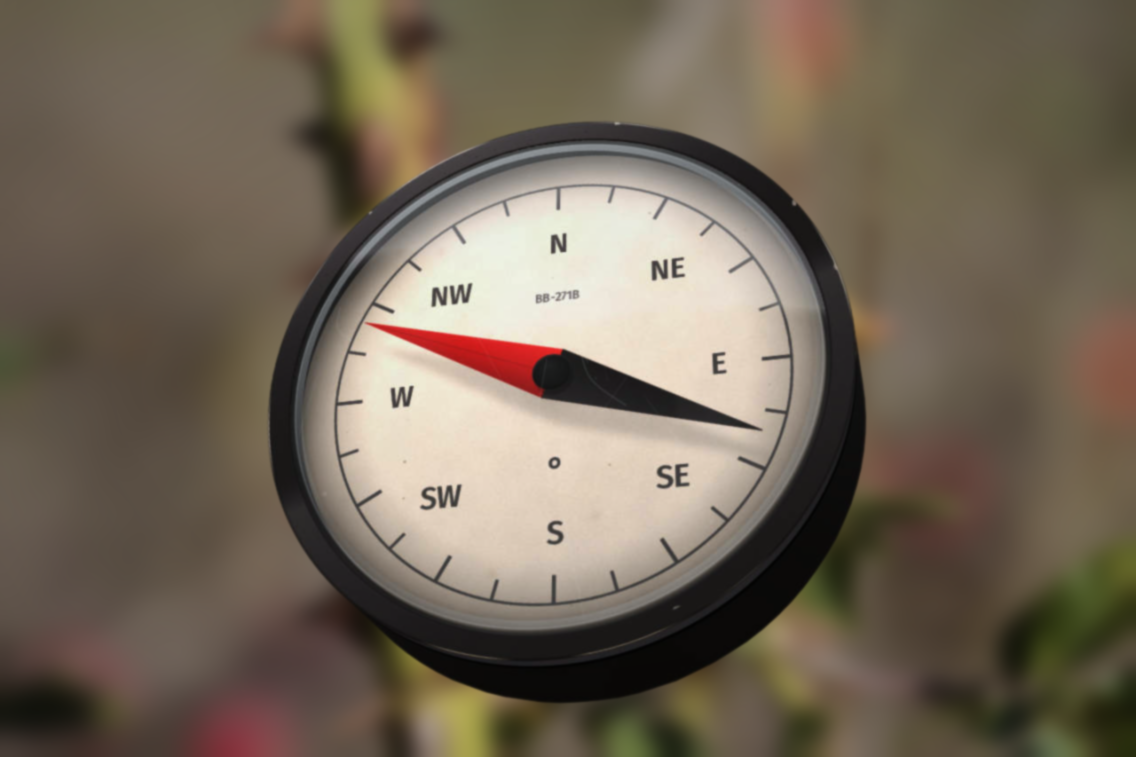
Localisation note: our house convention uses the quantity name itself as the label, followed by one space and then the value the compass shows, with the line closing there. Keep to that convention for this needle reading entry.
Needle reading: 292.5 °
